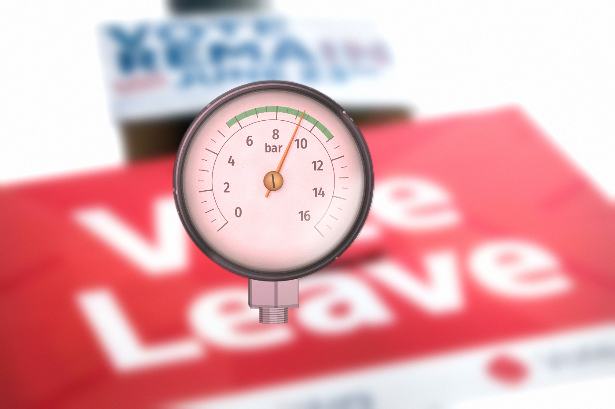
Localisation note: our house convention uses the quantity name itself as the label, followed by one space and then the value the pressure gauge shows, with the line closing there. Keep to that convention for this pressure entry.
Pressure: 9.25 bar
